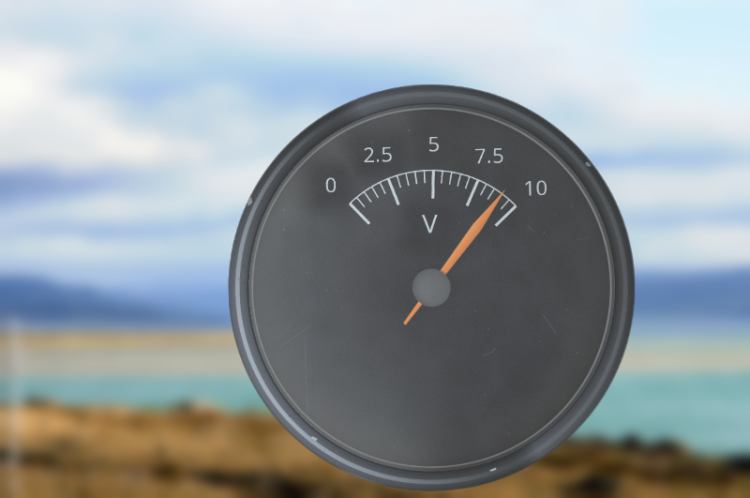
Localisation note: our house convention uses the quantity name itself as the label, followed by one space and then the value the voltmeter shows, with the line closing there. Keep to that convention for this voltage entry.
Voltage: 9 V
